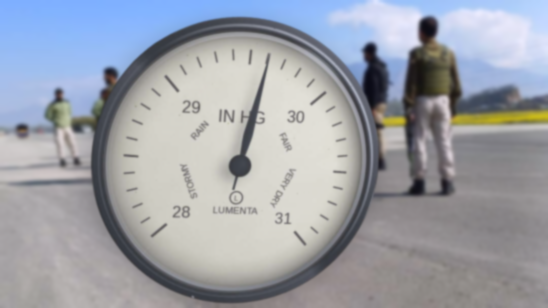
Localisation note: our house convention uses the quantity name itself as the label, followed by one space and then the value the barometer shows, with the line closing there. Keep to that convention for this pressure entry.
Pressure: 29.6 inHg
